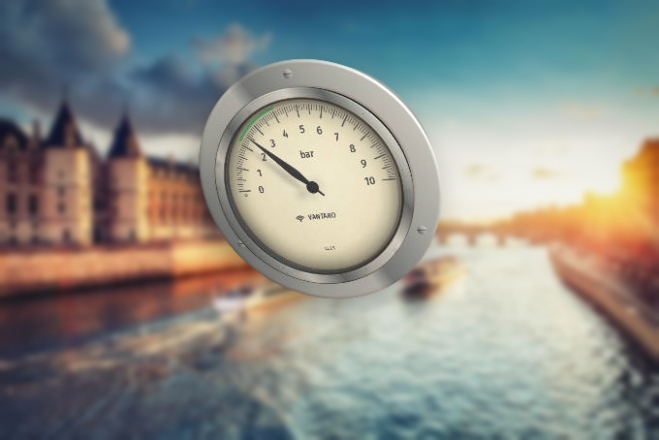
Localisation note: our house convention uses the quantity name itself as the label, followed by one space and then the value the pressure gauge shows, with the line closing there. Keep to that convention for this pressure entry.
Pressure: 2.5 bar
